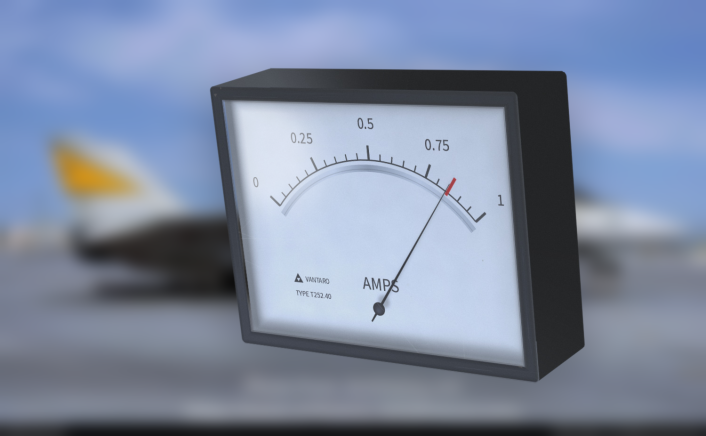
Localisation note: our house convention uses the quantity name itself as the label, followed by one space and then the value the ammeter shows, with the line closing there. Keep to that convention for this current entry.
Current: 0.85 A
